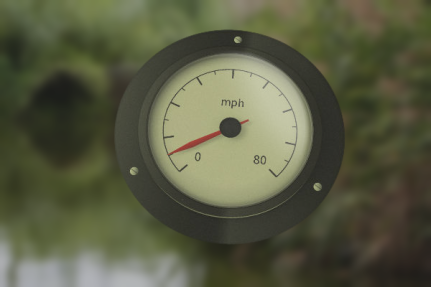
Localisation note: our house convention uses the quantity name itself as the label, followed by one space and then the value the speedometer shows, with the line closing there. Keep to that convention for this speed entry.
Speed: 5 mph
